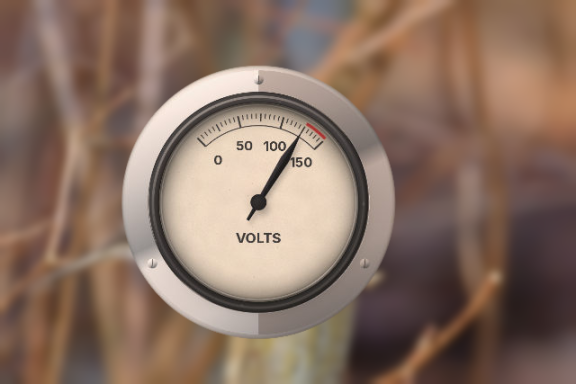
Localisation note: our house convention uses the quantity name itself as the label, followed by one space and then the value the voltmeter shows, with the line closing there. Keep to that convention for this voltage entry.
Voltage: 125 V
